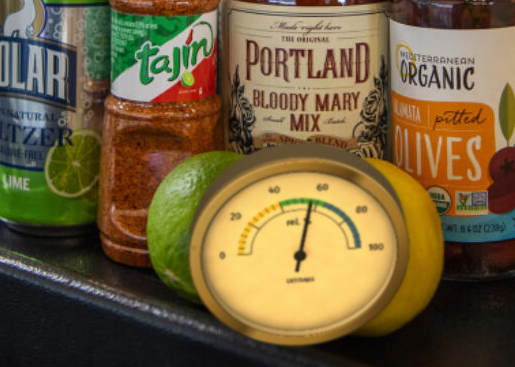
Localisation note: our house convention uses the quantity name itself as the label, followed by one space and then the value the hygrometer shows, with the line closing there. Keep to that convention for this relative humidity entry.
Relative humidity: 56 %
